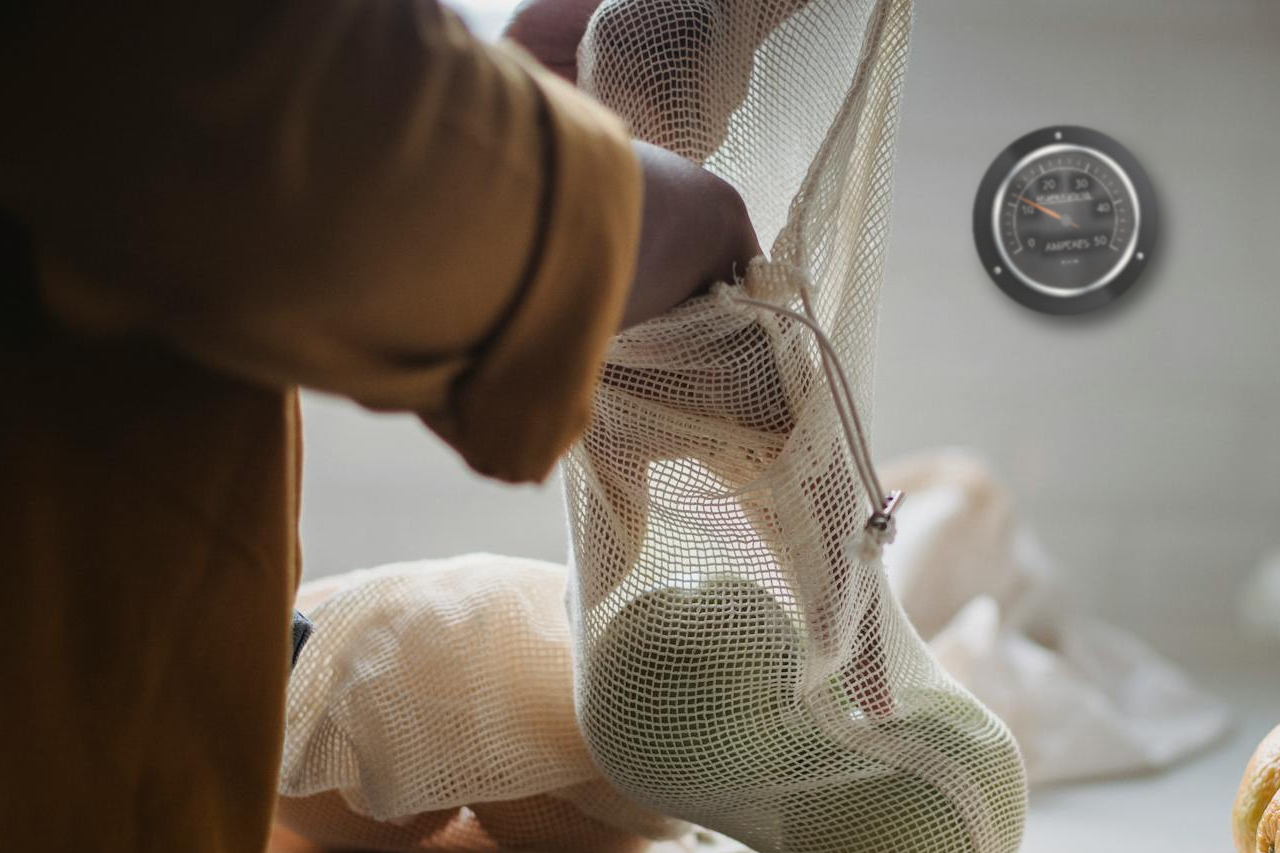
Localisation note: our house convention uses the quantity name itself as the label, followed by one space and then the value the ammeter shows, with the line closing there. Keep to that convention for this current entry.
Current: 12 A
